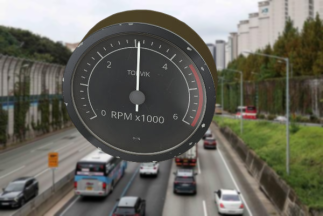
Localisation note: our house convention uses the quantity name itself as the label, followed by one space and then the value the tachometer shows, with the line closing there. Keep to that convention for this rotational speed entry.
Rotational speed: 3100 rpm
